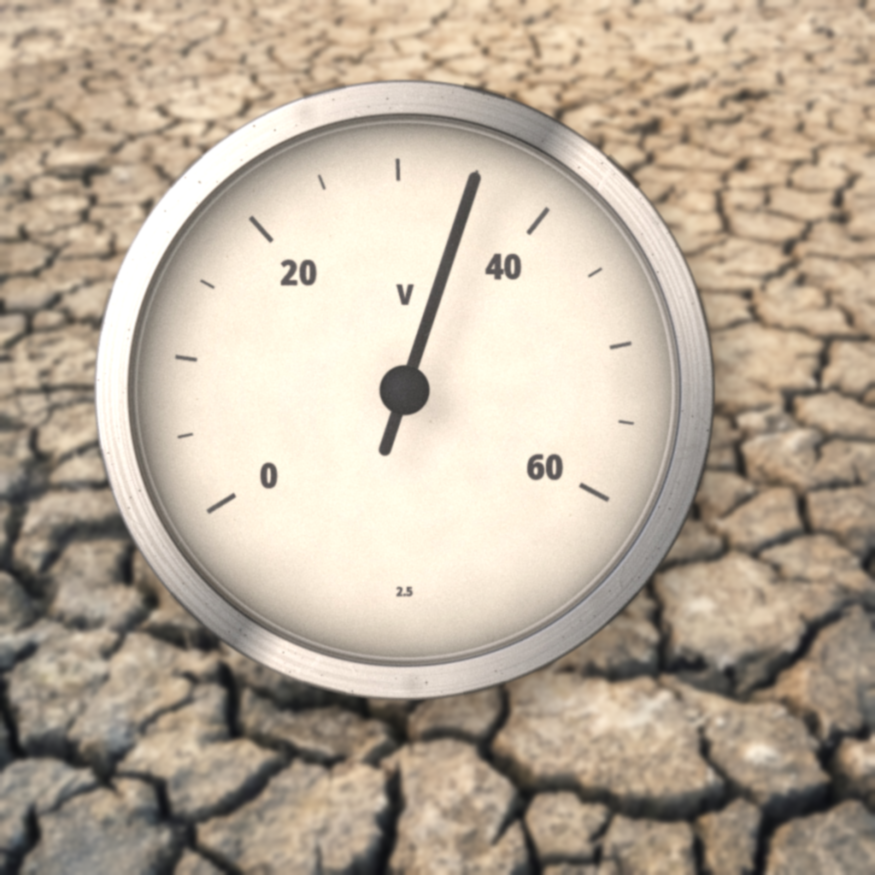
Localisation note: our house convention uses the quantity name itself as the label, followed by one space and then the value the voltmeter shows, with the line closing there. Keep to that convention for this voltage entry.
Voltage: 35 V
